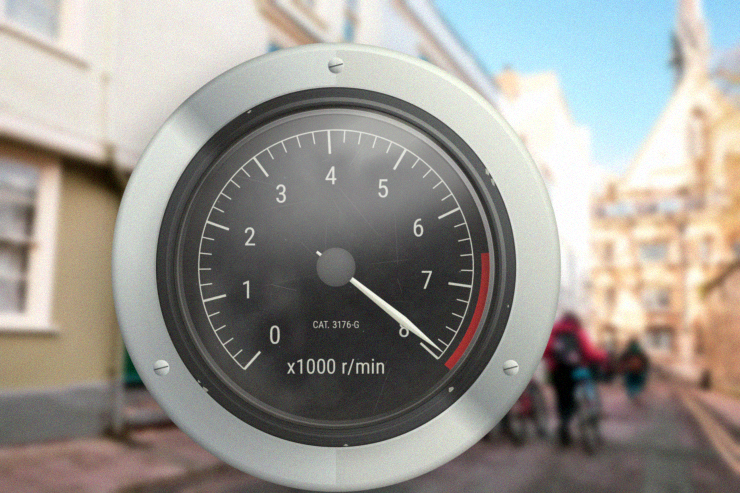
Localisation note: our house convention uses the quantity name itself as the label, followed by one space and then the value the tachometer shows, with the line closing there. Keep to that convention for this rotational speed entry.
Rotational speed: 7900 rpm
